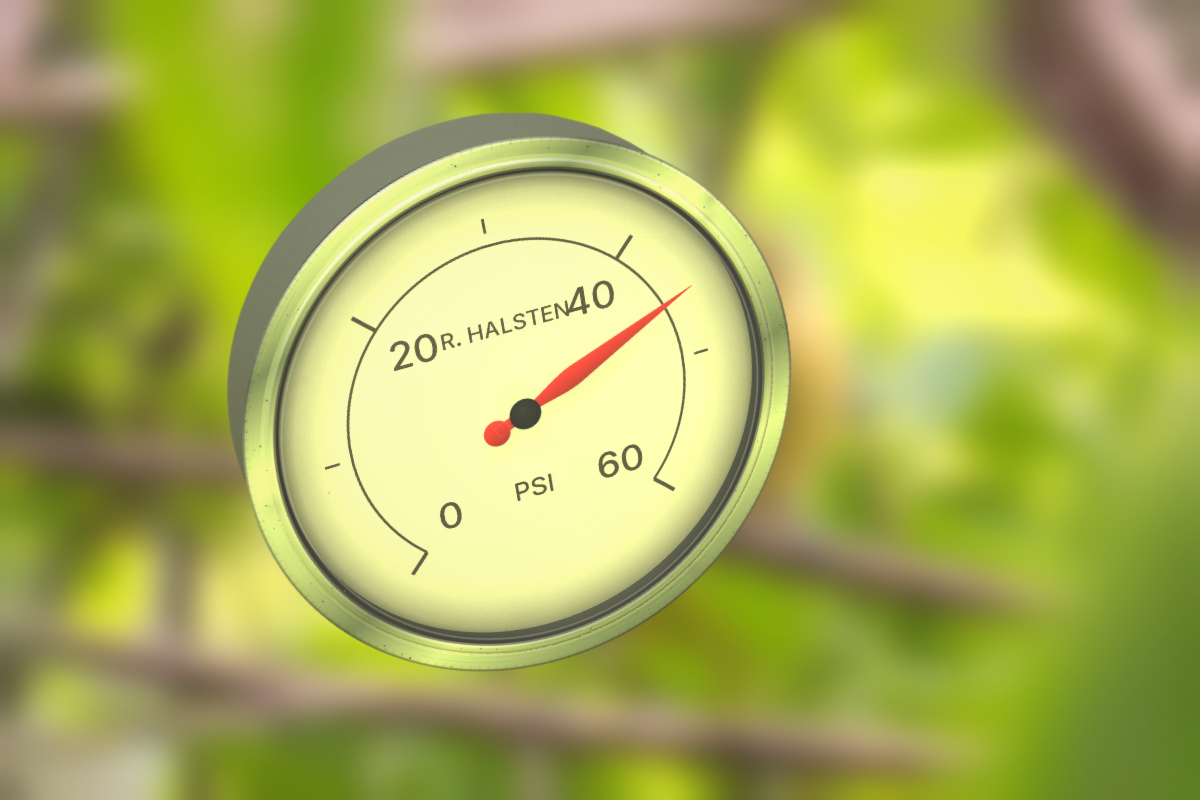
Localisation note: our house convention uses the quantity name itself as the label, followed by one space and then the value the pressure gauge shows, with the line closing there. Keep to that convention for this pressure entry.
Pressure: 45 psi
